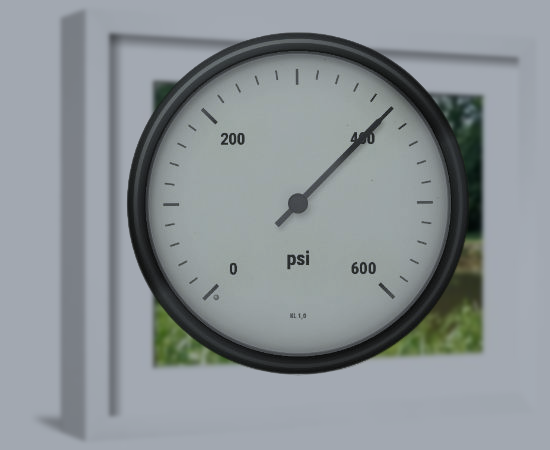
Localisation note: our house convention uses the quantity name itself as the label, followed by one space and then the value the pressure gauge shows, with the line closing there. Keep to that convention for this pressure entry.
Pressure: 400 psi
